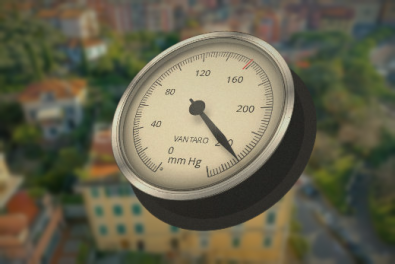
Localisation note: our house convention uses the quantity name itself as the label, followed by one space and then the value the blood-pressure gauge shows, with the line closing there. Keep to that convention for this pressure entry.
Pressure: 240 mmHg
